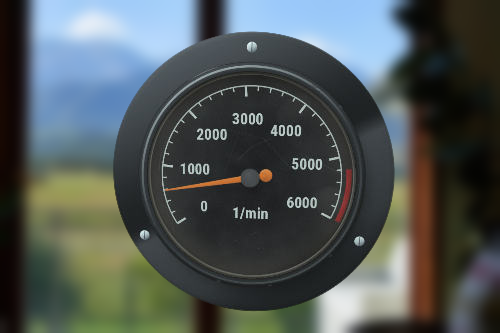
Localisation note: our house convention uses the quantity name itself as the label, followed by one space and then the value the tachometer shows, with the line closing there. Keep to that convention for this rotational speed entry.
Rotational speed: 600 rpm
